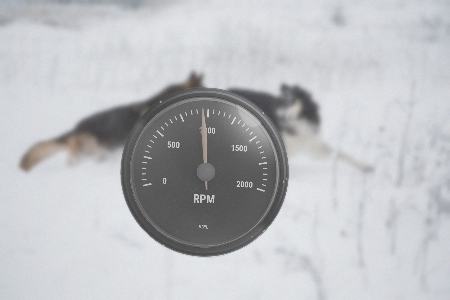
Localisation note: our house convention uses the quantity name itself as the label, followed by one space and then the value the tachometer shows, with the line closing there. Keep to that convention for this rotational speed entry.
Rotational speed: 950 rpm
